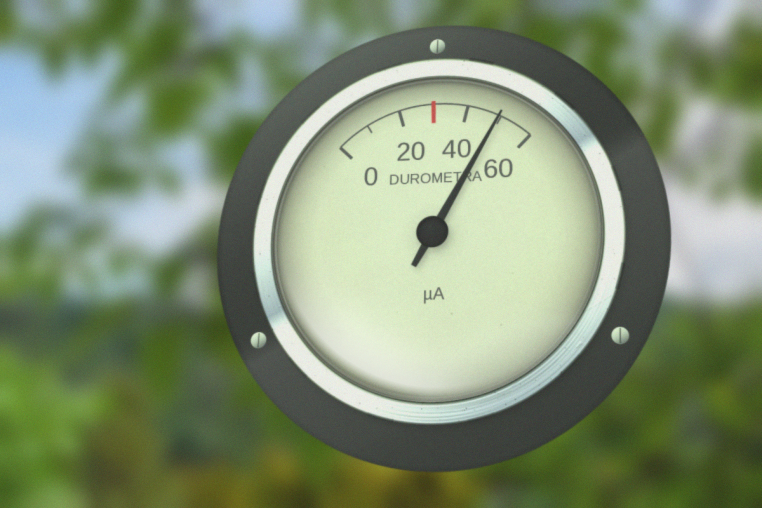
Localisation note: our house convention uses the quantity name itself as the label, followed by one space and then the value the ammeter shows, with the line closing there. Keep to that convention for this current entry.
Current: 50 µA
